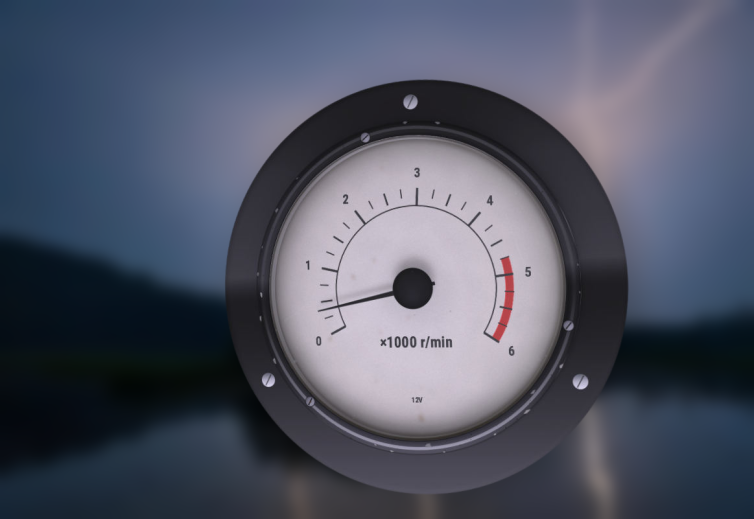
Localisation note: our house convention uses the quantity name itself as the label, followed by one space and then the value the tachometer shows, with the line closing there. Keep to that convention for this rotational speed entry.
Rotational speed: 375 rpm
